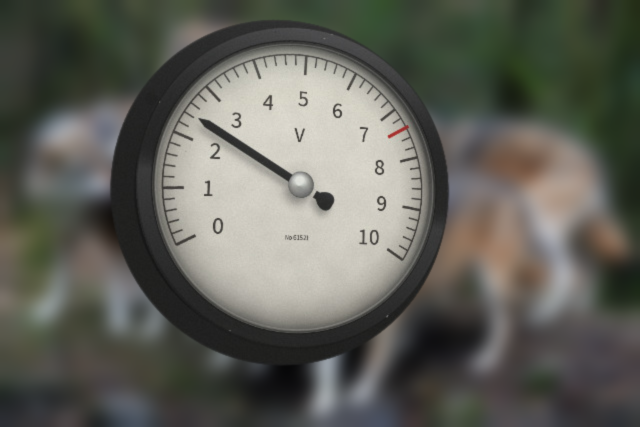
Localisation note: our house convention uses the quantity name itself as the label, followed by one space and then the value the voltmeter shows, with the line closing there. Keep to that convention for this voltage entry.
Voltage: 2.4 V
